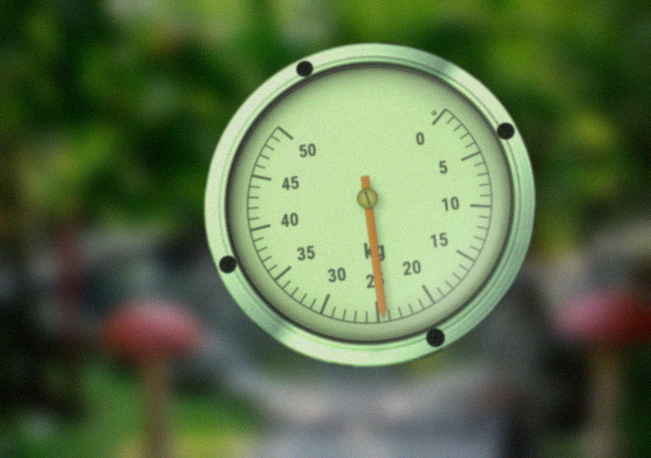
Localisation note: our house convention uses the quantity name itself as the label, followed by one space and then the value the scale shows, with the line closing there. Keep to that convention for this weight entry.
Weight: 24.5 kg
